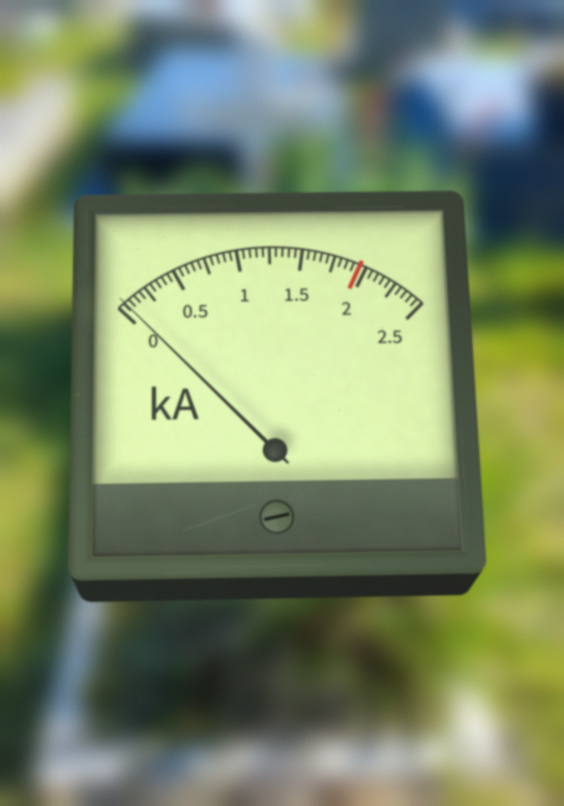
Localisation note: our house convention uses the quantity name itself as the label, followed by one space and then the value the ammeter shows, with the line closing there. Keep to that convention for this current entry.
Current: 0.05 kA
